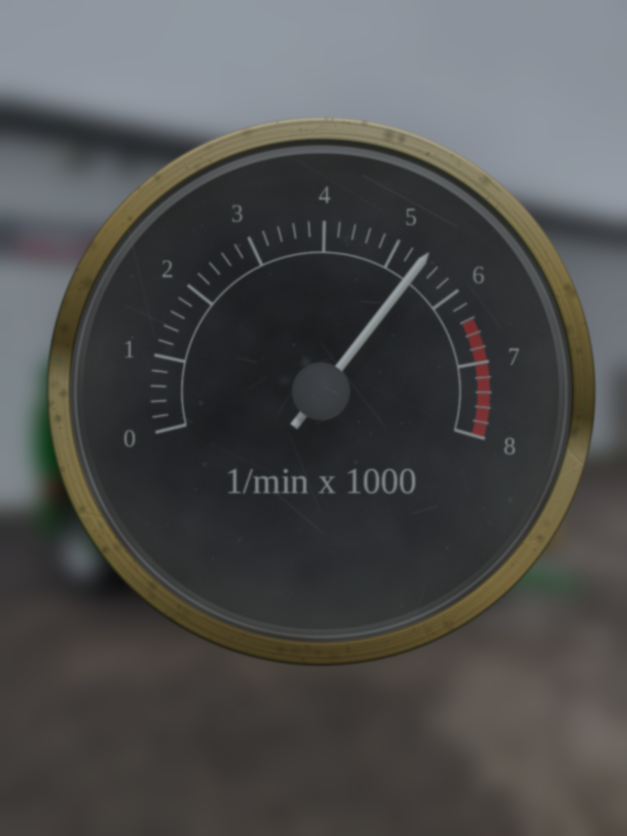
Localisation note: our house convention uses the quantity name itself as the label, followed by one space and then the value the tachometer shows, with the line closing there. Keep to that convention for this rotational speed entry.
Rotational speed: 5400 rpm
